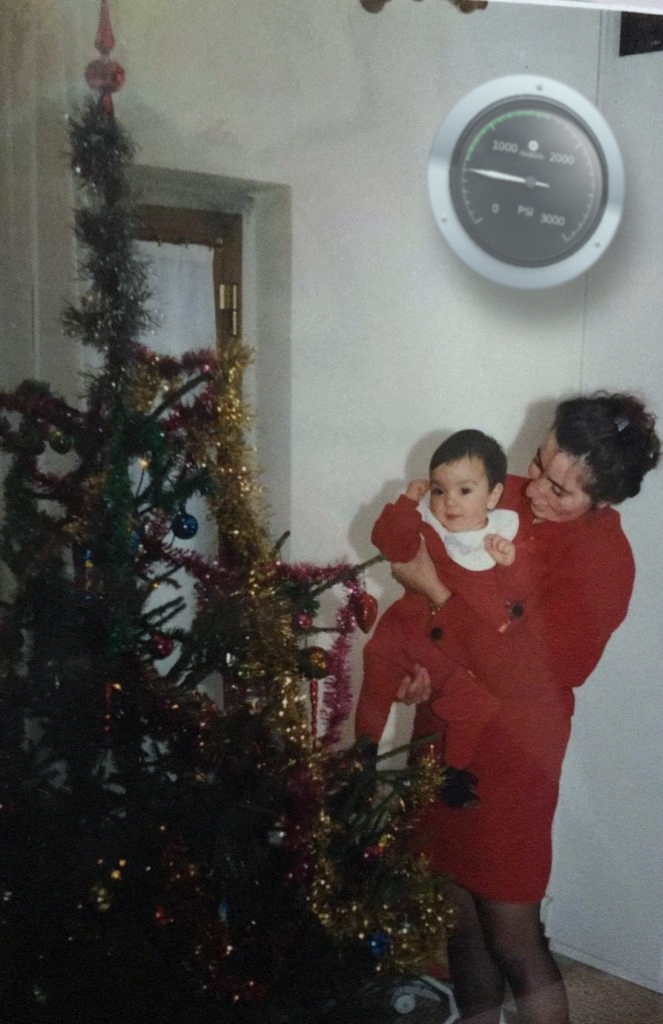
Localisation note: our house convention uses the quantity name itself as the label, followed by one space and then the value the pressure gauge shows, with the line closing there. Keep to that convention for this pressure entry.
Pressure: 500 psi
